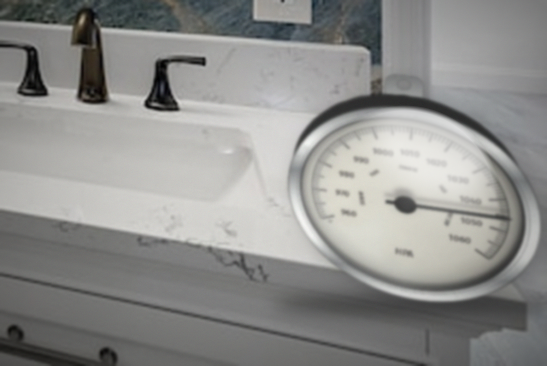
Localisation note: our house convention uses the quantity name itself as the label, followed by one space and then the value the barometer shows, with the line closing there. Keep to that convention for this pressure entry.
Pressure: 1045 hPa
